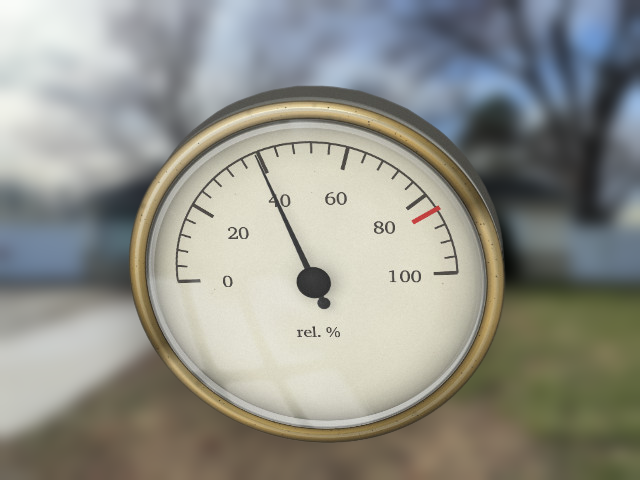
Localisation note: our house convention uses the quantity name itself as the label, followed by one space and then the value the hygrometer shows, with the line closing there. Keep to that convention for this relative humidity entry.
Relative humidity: 40 %
